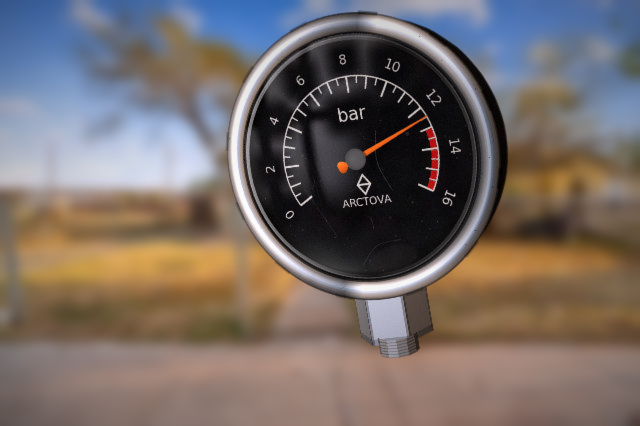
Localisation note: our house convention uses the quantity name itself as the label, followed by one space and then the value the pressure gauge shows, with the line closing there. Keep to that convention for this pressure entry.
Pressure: 12.5 bar
